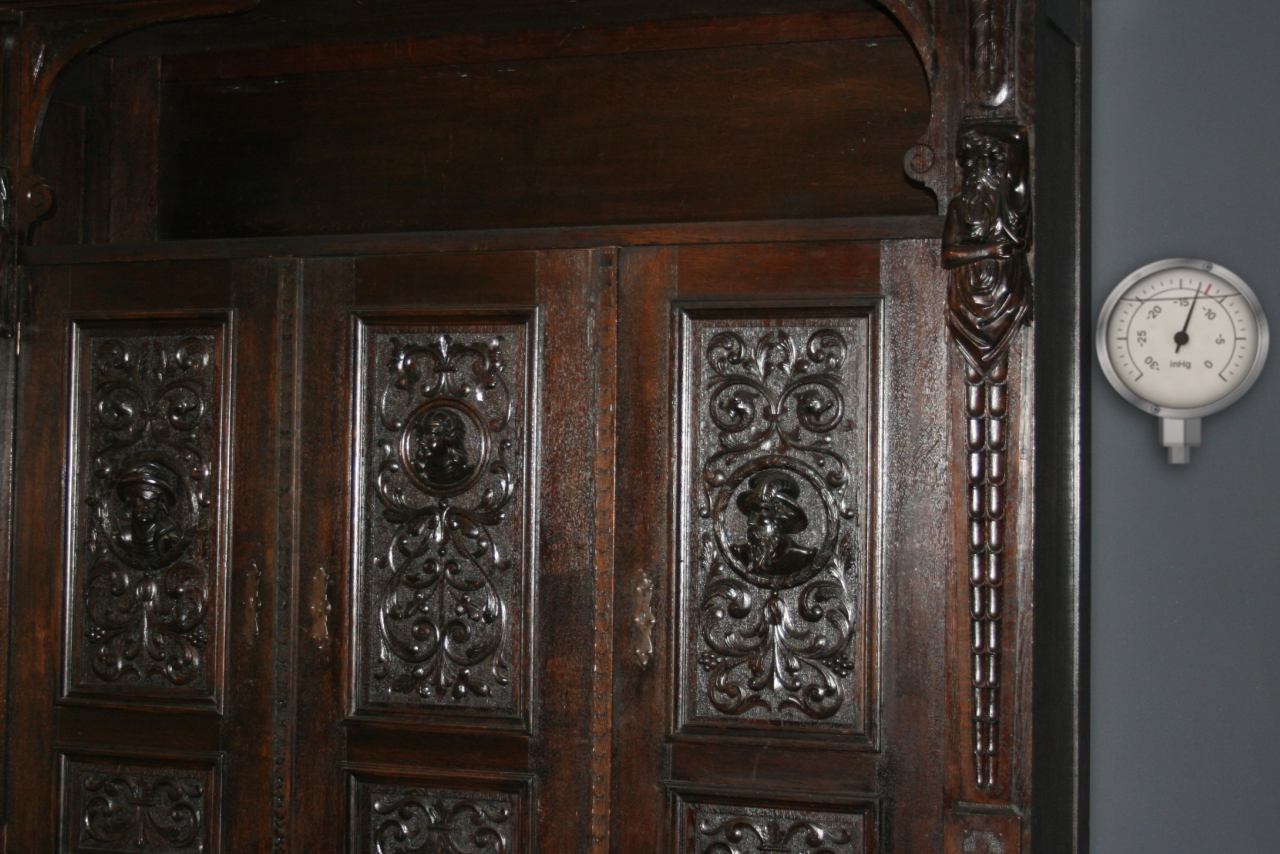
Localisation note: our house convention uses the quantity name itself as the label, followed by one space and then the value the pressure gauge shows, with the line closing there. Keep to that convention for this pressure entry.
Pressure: -13 inHg
